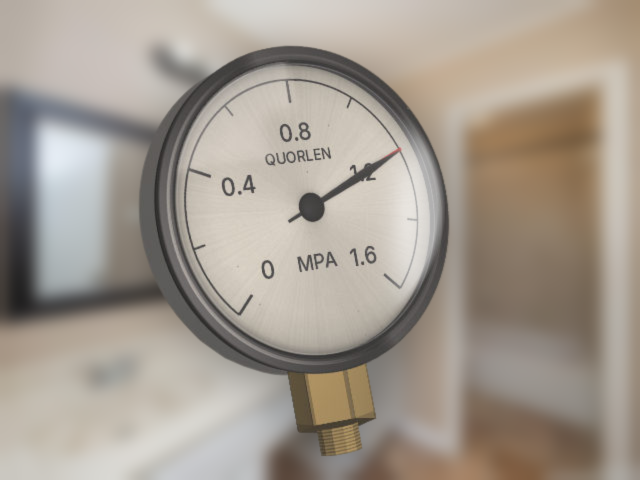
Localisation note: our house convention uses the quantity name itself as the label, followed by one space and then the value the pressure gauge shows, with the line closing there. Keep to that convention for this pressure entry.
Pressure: 1.2 MPa
